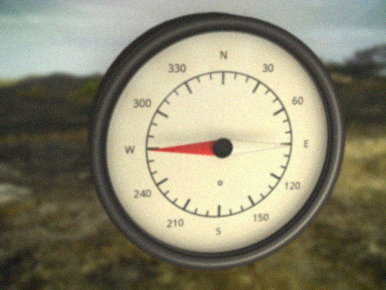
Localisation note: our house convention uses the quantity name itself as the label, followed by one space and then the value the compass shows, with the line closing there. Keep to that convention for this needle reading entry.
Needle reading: 270 °
